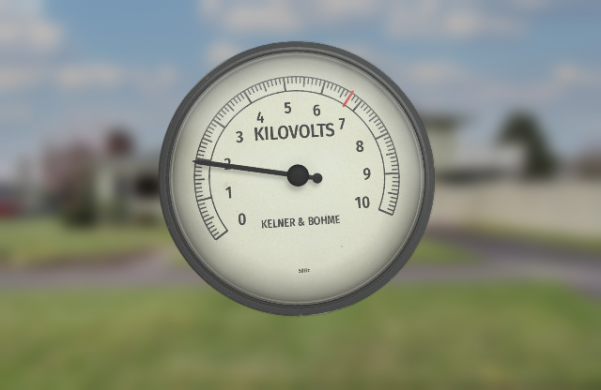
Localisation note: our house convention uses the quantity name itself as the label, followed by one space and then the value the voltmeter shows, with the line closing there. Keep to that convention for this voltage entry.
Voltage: 1.9 kV
